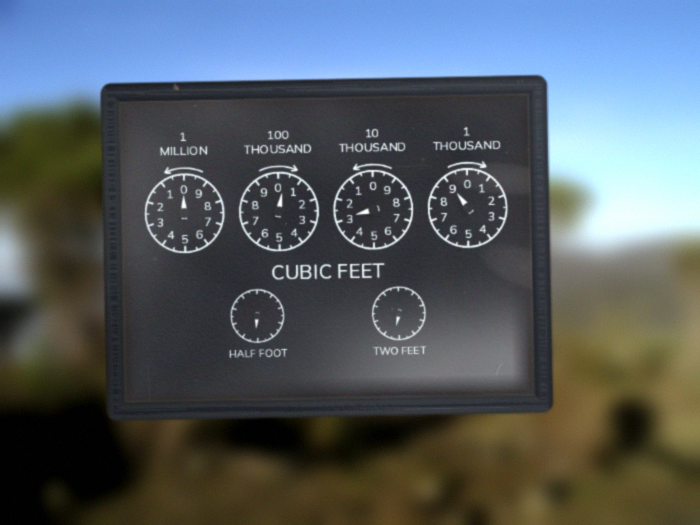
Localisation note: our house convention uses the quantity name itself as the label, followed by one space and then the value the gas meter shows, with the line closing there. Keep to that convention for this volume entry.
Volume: 2900 ft³
